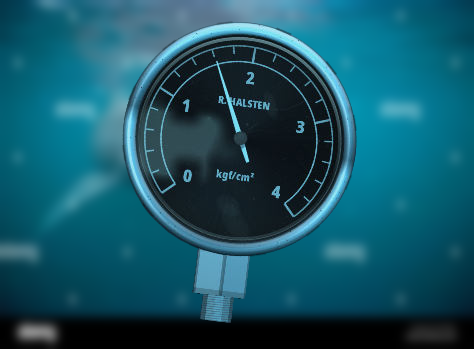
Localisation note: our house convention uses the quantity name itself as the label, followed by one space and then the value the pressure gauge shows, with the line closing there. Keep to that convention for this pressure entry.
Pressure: 1.6 kg/cm²
